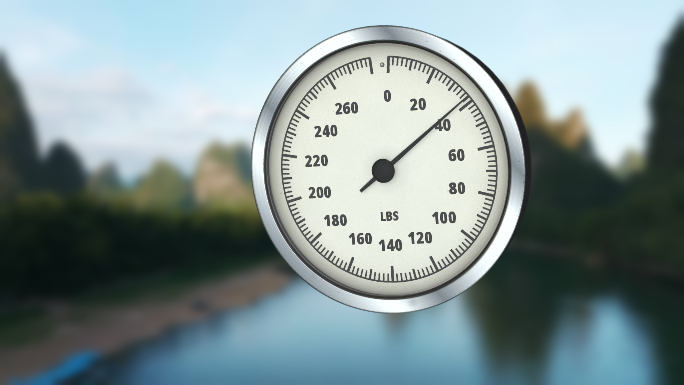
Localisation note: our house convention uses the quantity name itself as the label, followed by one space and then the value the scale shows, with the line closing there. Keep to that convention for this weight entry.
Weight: 38 lb
